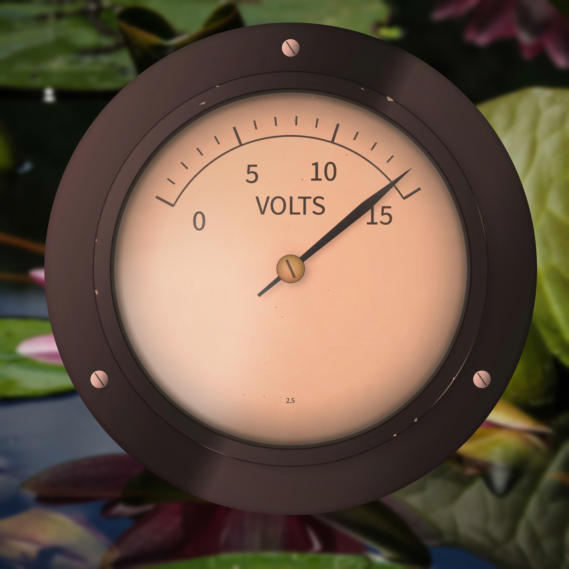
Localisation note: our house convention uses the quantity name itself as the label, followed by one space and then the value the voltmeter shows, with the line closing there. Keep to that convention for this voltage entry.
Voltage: 14 V
